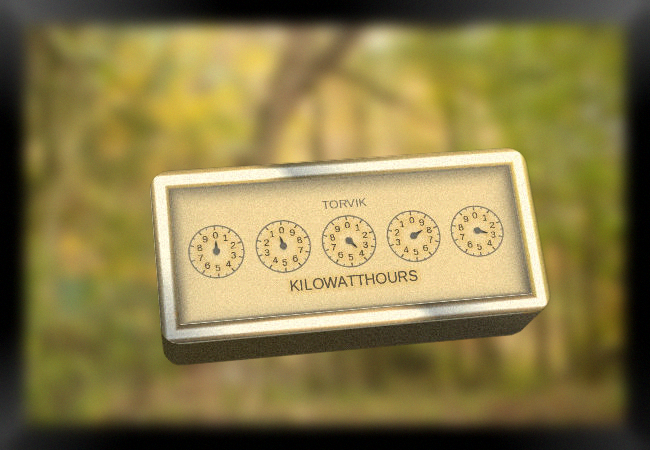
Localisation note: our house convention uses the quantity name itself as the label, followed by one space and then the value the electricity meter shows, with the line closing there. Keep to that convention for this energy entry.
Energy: 383 kWh
